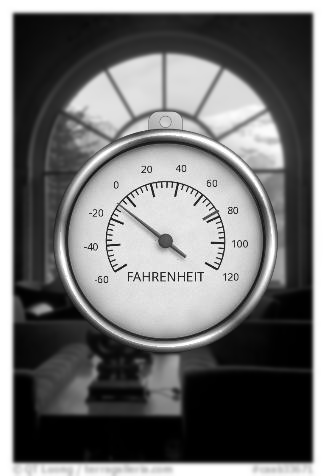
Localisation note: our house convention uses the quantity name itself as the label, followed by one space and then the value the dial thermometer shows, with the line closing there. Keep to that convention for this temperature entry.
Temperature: -8 °F
